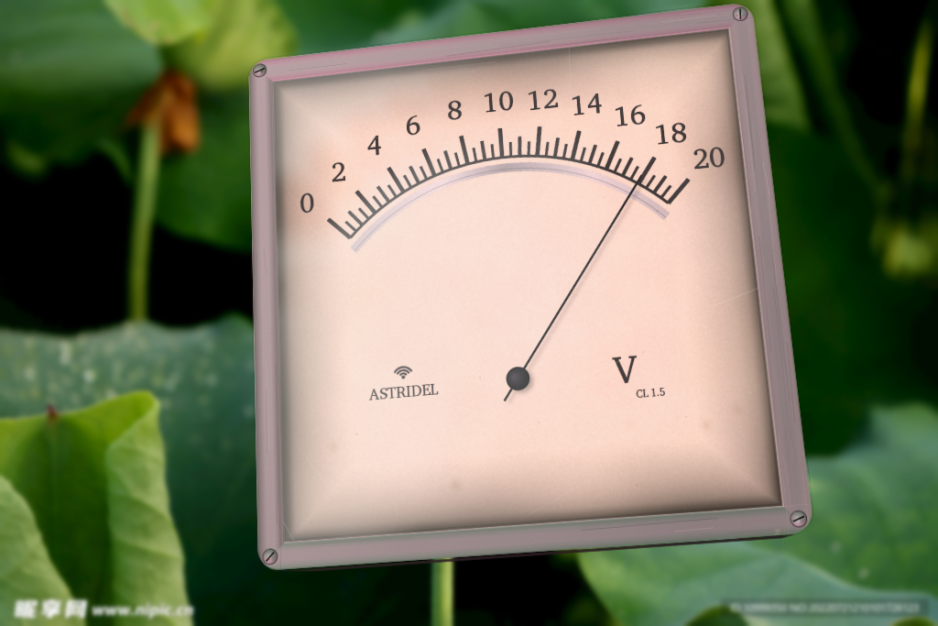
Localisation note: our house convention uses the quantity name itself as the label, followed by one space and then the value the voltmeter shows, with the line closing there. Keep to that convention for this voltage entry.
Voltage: 18 V
